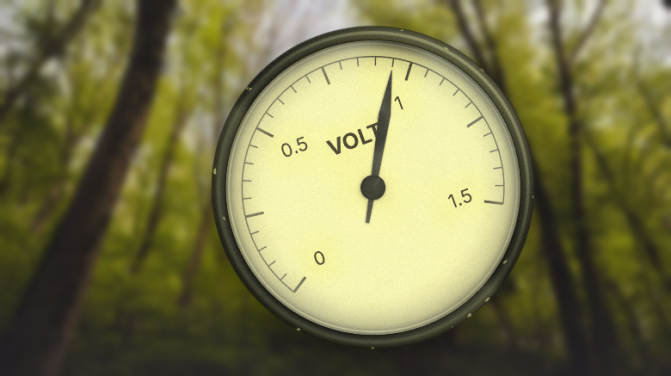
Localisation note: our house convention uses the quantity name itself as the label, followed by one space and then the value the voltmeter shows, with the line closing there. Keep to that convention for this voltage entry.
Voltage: 0.95 V
